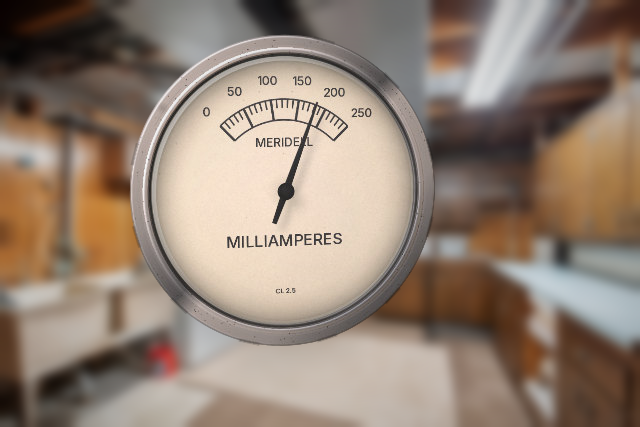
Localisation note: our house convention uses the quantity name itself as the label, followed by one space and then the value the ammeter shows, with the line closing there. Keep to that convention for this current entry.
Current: 180 mA
